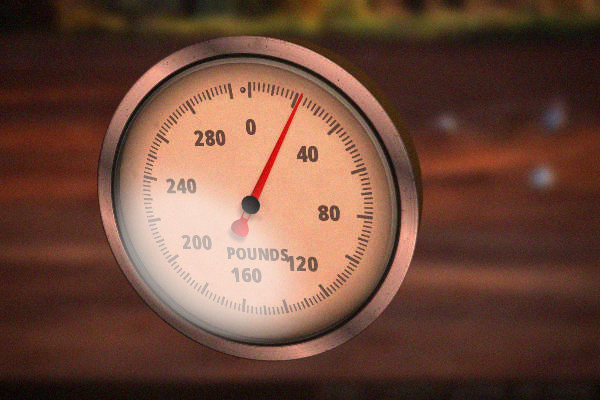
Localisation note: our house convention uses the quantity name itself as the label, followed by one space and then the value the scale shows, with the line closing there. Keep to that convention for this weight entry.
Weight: 22 lb
